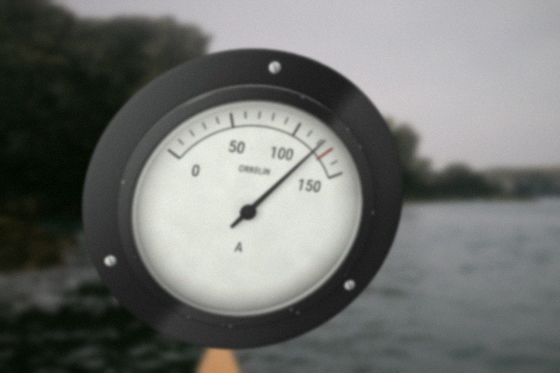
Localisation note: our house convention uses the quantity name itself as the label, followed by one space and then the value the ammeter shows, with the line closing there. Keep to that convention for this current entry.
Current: 120 A
